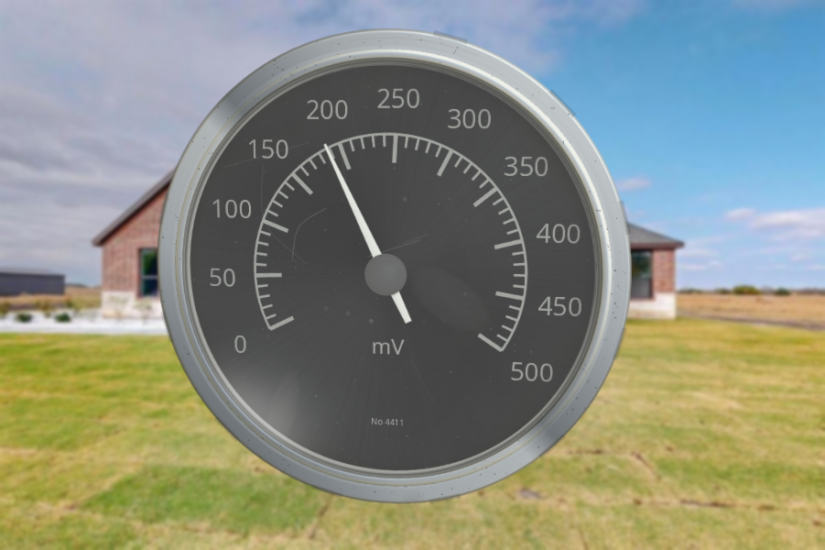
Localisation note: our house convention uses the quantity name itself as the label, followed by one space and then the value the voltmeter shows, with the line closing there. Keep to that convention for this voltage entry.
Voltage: 190 mV
